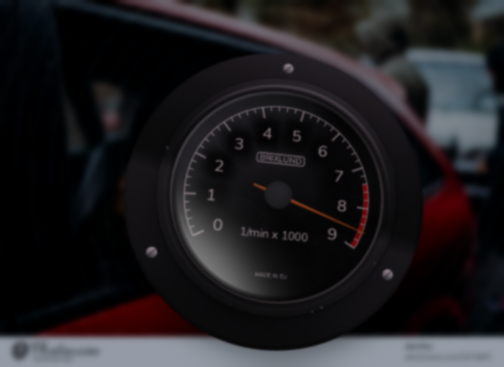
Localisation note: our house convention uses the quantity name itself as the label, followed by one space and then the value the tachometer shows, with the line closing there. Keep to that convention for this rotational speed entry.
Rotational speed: 8600 rpm
